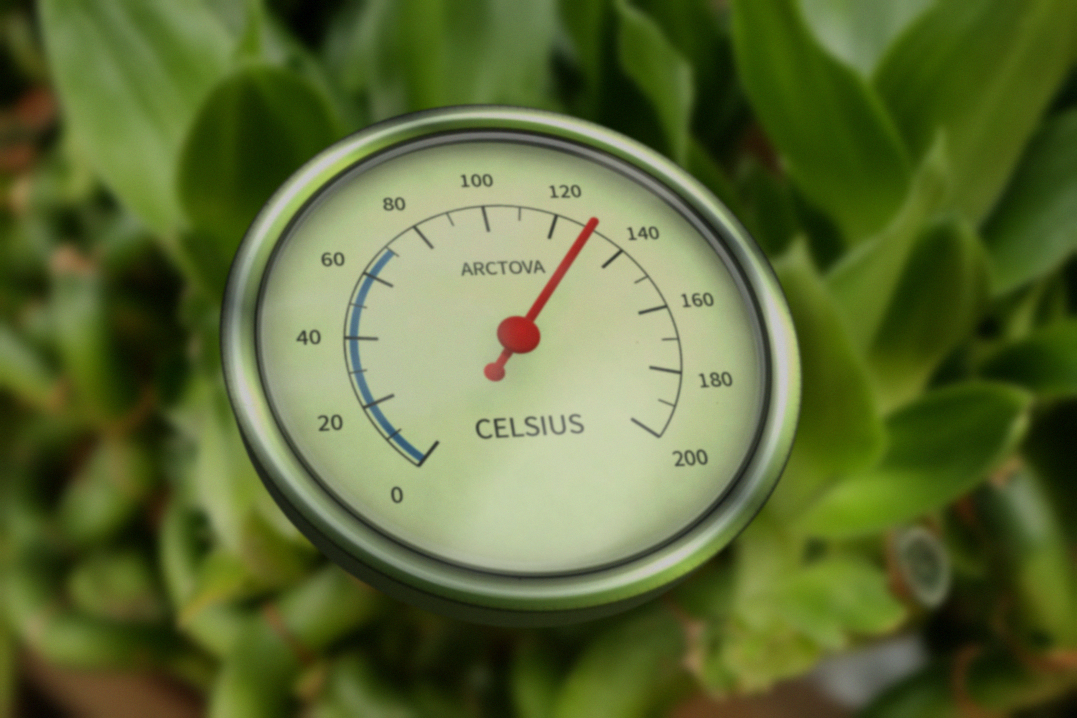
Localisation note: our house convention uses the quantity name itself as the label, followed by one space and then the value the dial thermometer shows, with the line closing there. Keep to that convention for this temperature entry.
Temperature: 130 °C
